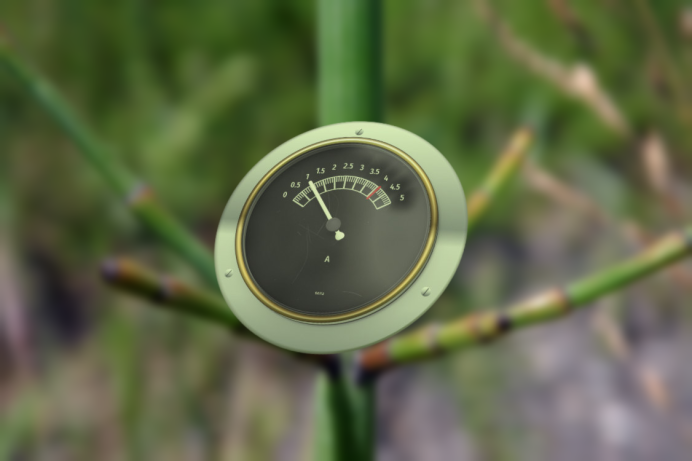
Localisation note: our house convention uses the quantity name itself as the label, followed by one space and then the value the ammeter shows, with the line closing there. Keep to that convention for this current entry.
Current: 1 A
